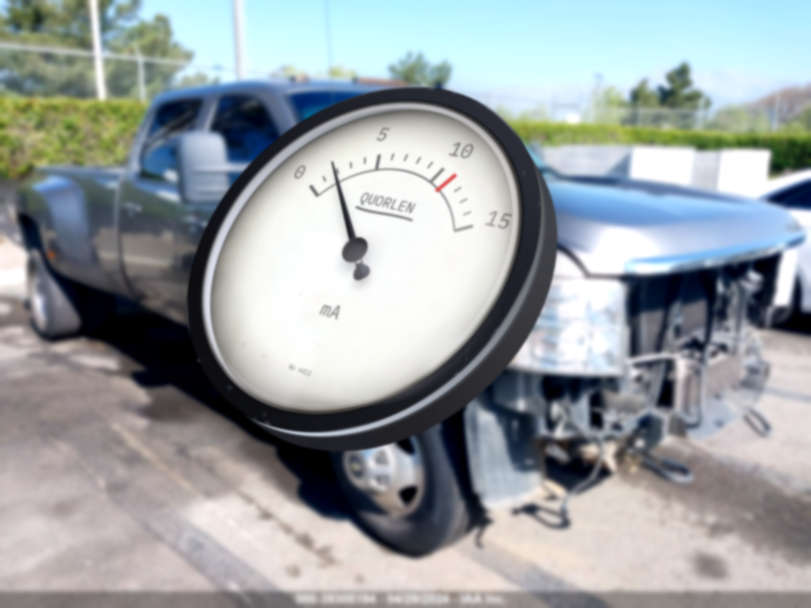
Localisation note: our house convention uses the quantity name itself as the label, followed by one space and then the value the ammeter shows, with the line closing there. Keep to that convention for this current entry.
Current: 2 mA
